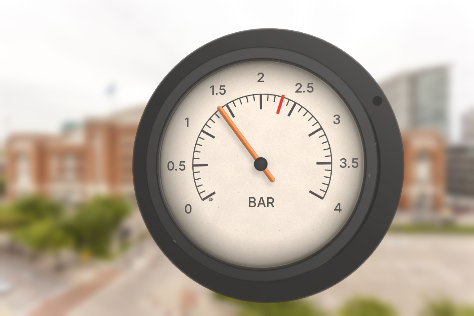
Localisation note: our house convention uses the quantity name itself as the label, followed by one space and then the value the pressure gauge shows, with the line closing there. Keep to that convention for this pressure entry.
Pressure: 1.4 bar
